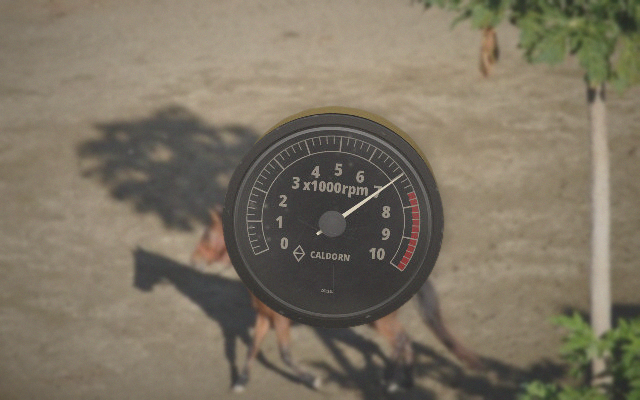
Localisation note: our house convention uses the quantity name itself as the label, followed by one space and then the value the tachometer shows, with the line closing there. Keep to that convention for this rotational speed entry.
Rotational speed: 7000 rpm
